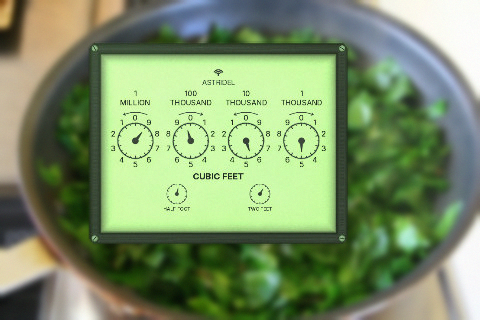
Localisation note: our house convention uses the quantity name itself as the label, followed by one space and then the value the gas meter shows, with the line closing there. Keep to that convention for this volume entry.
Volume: 895500 ft³
